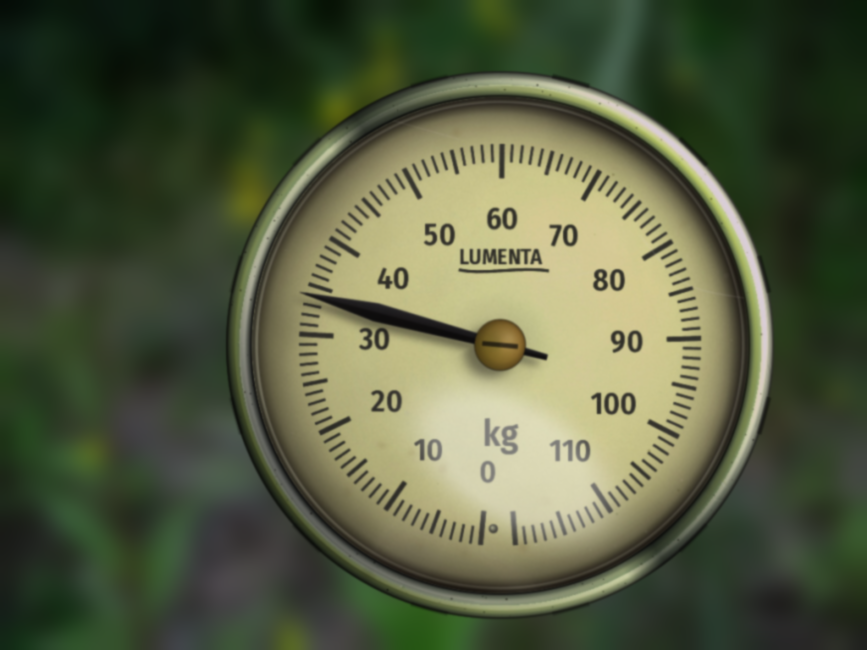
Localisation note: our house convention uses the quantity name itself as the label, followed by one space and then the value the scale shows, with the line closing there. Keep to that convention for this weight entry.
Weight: 34 kg
